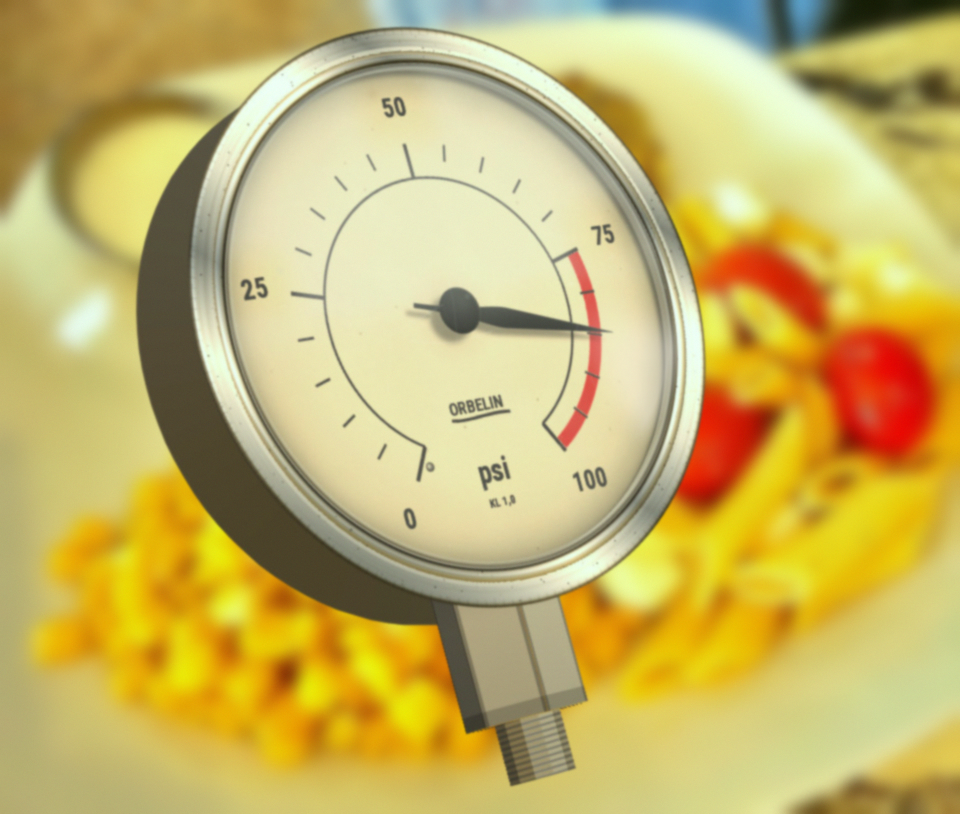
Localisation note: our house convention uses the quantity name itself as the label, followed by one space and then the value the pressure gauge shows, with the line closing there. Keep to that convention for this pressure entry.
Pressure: 85 psi
